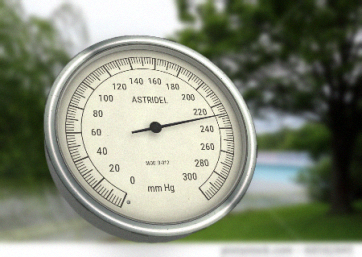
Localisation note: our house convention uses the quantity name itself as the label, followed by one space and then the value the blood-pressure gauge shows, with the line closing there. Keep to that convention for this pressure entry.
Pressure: 230 mmHg
